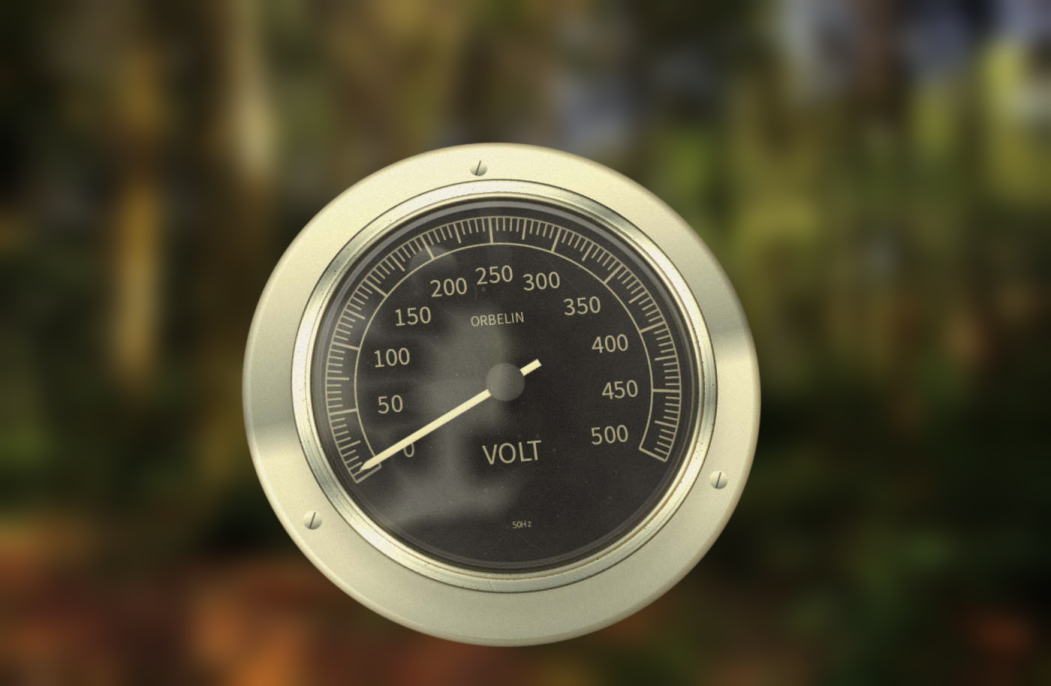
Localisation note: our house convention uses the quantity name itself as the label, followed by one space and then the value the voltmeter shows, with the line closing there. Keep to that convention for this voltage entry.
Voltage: 5 V
